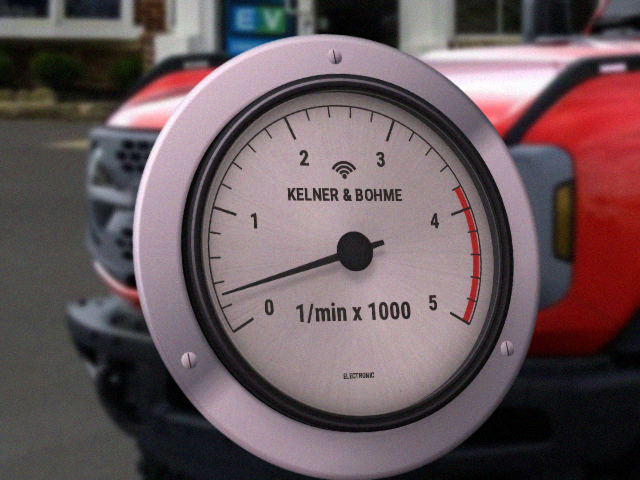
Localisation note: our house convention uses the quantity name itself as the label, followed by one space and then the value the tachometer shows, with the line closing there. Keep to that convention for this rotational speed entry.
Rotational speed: 300 rpm
